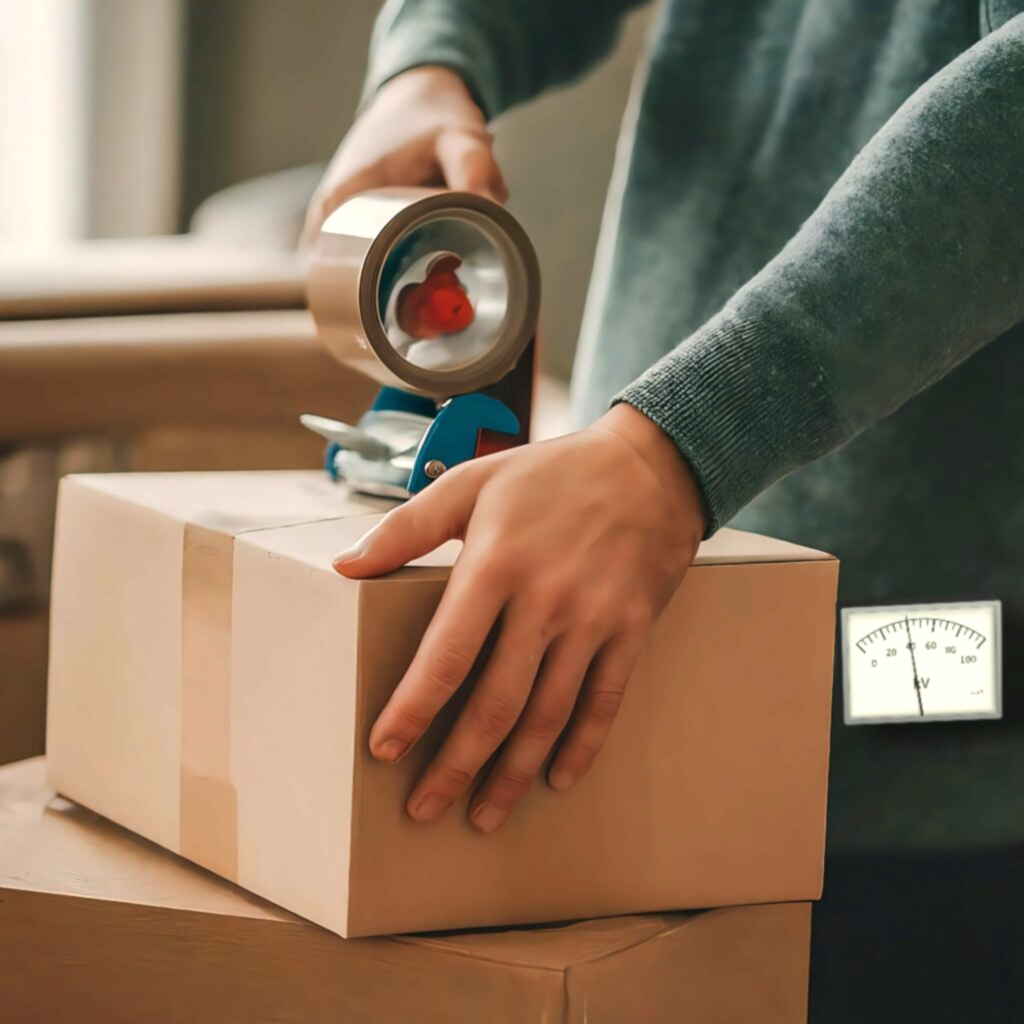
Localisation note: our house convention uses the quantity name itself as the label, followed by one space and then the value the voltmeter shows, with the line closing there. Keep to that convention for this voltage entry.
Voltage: 40 kV
